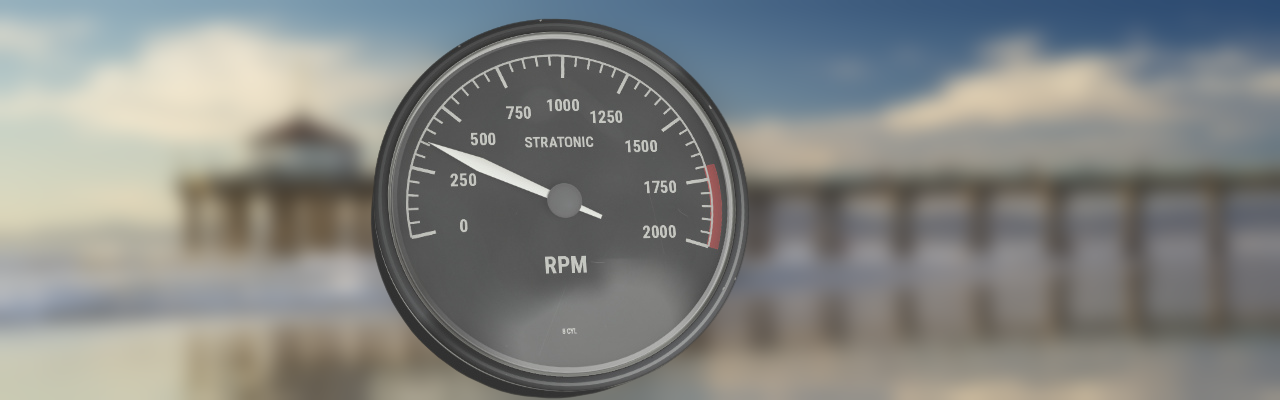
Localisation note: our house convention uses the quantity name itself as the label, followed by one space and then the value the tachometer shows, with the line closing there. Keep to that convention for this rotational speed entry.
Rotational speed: 350 rpm
